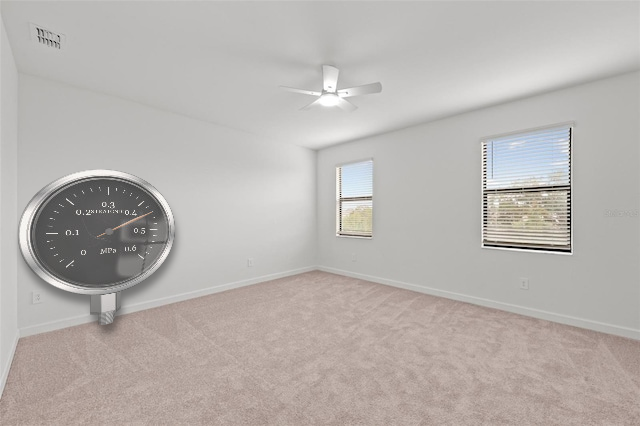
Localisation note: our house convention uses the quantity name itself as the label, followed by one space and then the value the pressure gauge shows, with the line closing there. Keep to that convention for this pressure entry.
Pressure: 0.44 MPa
